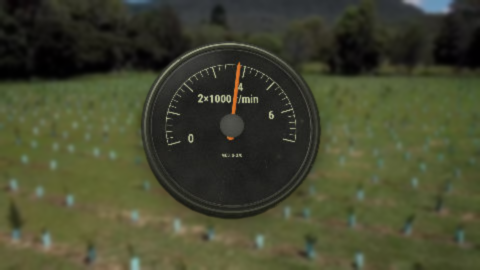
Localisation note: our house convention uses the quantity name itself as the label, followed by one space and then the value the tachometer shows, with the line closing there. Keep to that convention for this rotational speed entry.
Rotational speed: 3800 rpm
